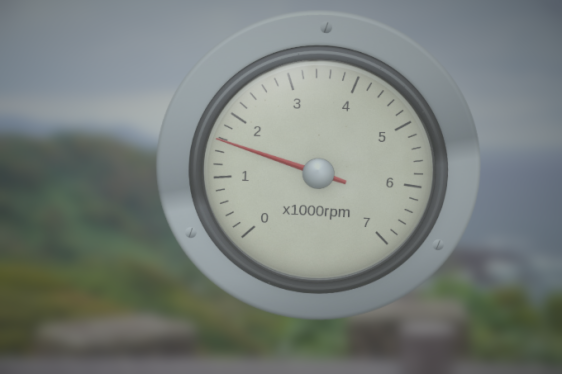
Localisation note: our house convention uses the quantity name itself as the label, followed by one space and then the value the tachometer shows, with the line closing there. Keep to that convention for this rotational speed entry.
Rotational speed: 1600 rpm
